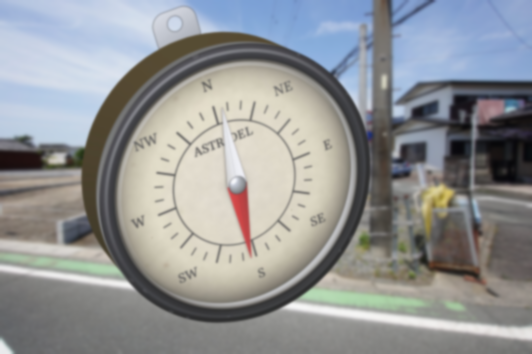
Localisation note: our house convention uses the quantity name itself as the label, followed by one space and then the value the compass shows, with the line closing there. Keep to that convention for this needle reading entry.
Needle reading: 185 °
